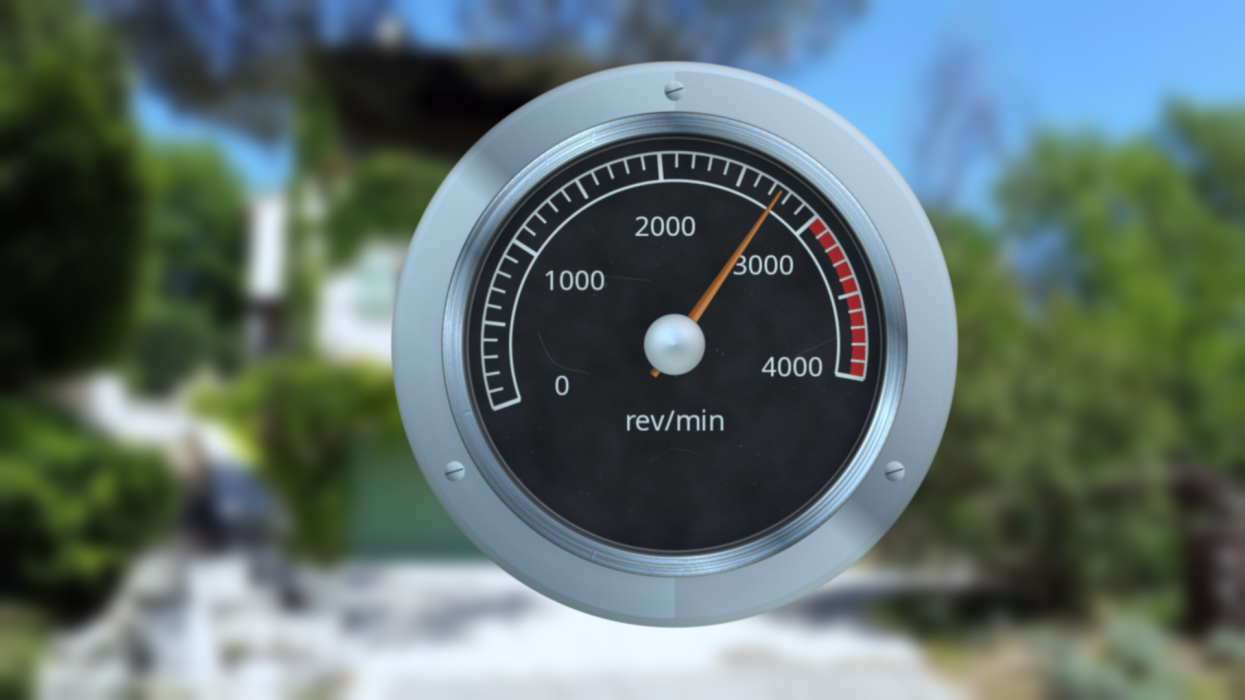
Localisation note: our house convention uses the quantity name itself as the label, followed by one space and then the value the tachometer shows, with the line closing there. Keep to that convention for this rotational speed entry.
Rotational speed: 2750 rpm
